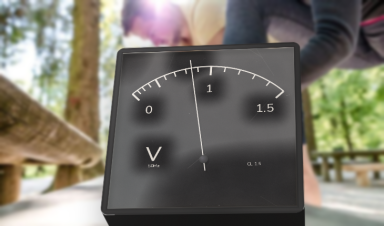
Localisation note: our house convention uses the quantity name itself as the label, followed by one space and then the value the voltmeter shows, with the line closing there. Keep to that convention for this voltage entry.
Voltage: 0.85 V
